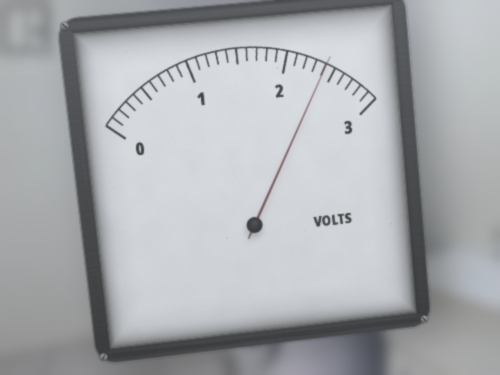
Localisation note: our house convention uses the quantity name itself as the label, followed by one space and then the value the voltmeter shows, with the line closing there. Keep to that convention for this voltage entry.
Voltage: 2.4 V
